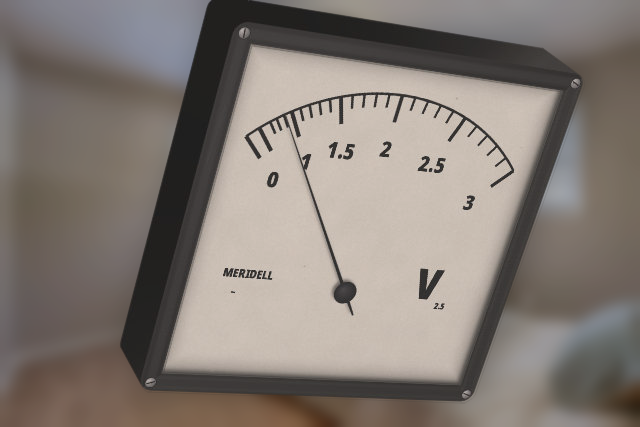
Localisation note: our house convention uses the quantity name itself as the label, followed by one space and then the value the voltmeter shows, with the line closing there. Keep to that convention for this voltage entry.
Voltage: 0.9 V
